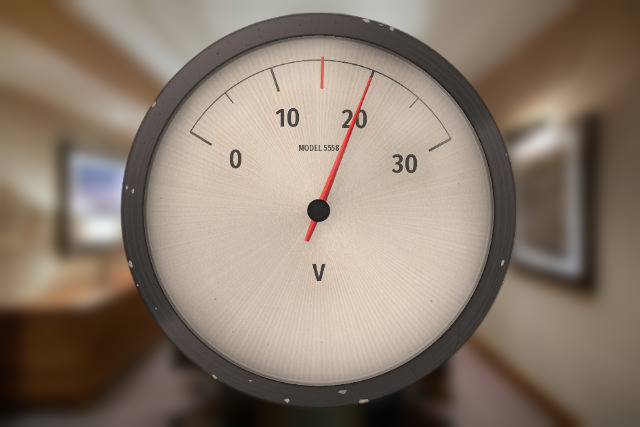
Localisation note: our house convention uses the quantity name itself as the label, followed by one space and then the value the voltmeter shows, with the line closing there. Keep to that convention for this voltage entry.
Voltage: 20 V
